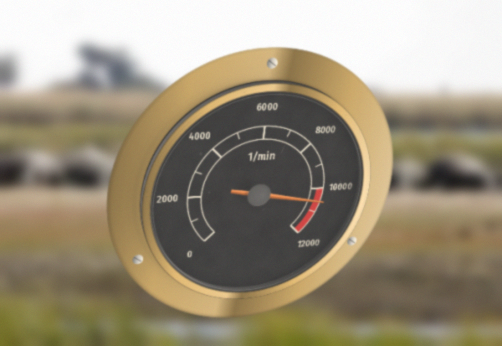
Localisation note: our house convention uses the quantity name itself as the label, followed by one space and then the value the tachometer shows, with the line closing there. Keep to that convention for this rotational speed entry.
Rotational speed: 10500 rpm
